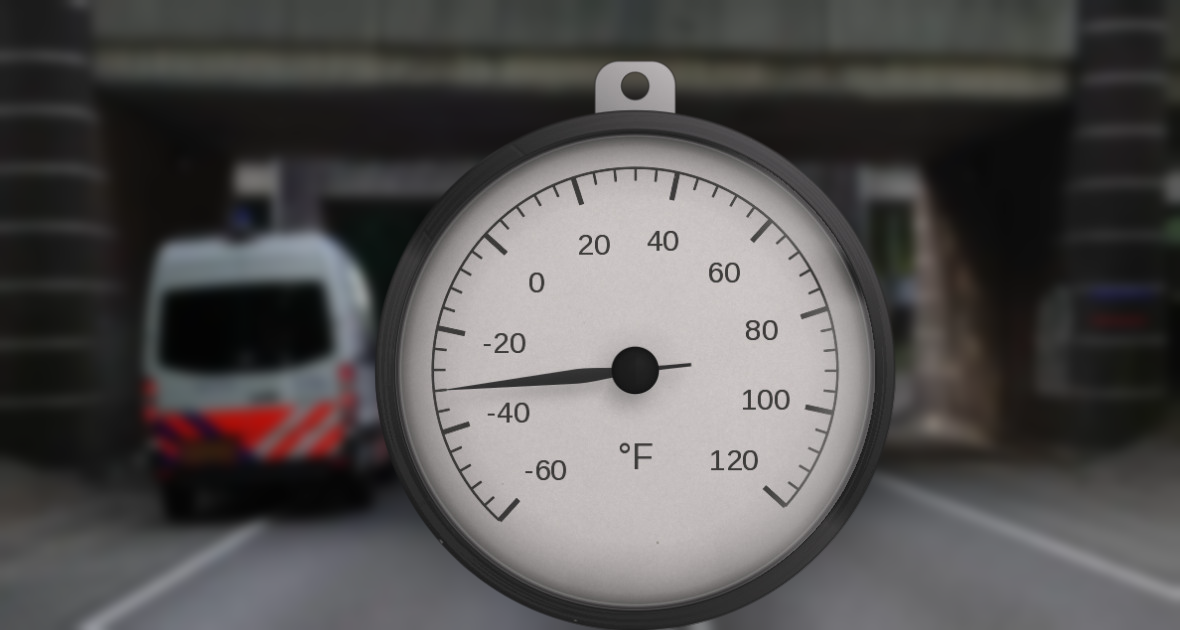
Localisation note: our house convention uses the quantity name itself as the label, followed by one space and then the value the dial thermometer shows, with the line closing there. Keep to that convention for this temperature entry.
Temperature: -32 °F
